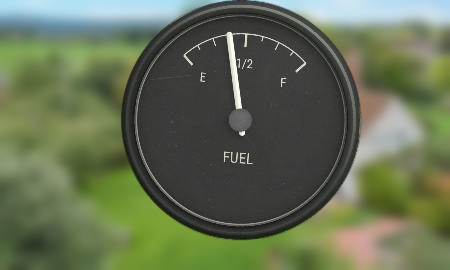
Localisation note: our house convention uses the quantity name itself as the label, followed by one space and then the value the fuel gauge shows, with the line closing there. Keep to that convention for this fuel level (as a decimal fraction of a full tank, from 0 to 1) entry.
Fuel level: 0.375
